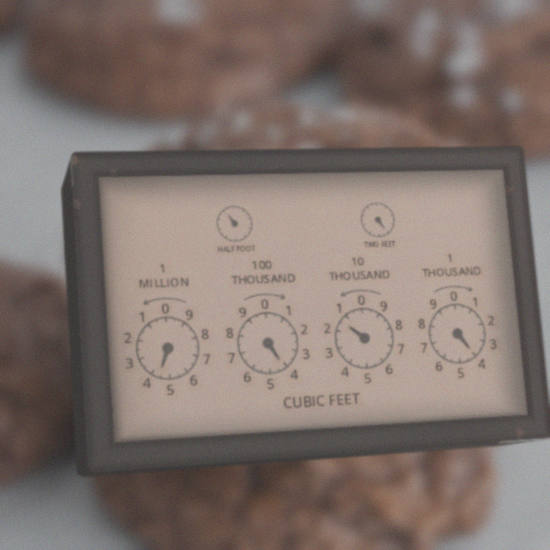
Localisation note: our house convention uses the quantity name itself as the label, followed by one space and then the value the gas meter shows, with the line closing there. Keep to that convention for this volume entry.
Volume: 441400 ft³
